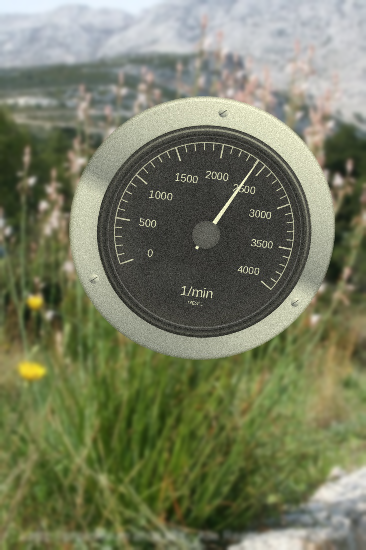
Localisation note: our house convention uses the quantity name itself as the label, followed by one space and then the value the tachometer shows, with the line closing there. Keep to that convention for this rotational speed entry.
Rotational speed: 2400 rpm
